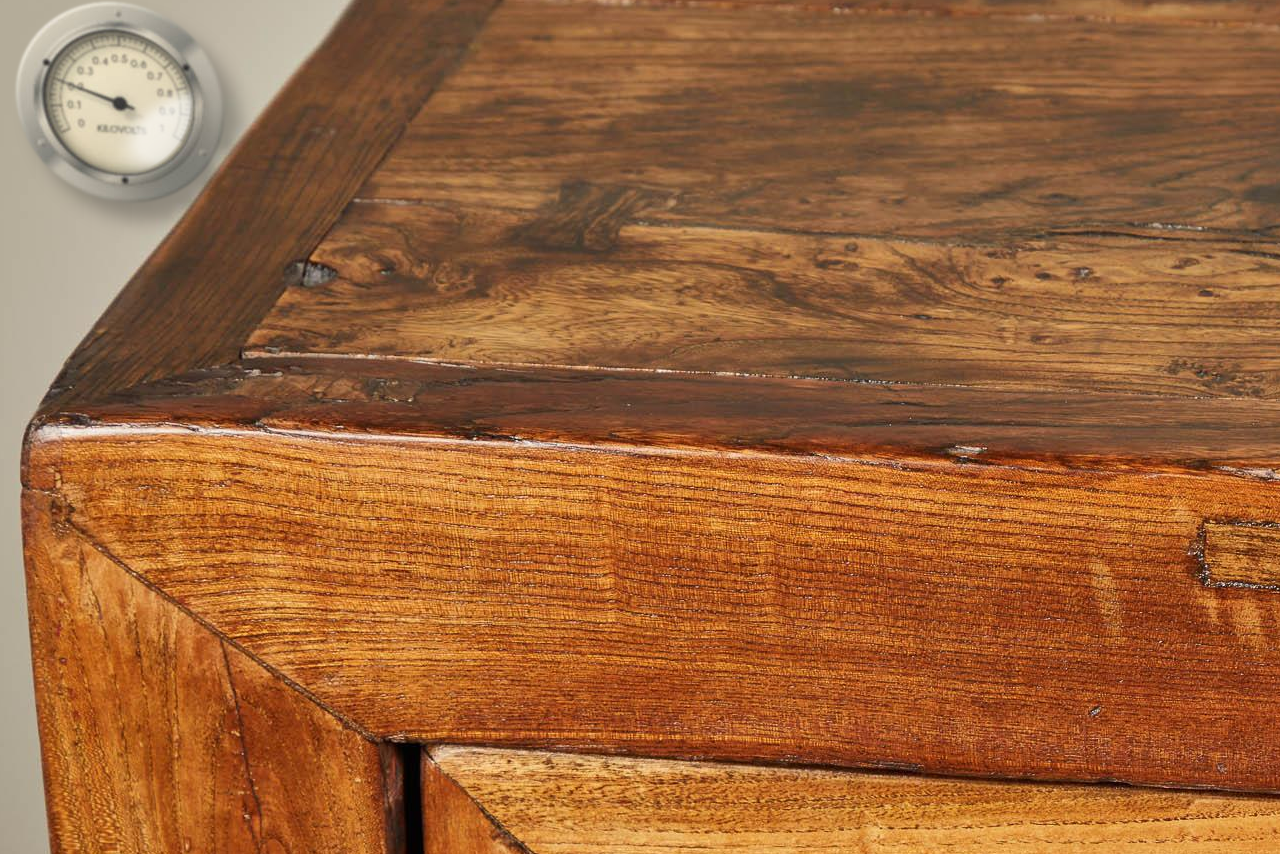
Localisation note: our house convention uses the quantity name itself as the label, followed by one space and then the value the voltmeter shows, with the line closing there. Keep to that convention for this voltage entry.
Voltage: 0.2 kV
